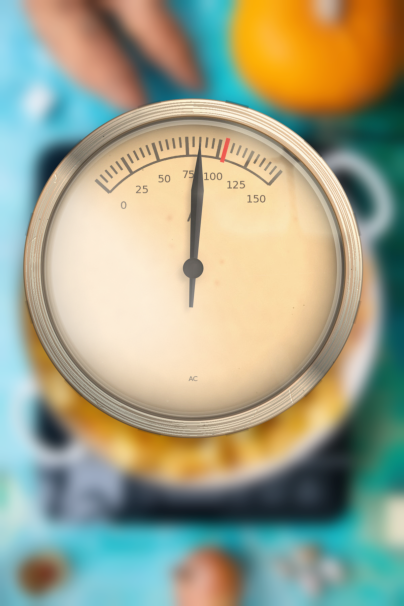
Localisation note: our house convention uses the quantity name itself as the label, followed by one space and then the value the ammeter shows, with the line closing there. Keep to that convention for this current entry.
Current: 85 A
